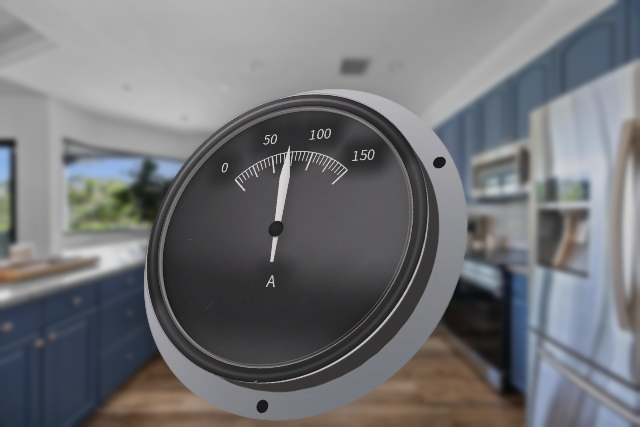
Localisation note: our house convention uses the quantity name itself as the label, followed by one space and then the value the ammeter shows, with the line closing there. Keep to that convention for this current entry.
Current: 75 A
